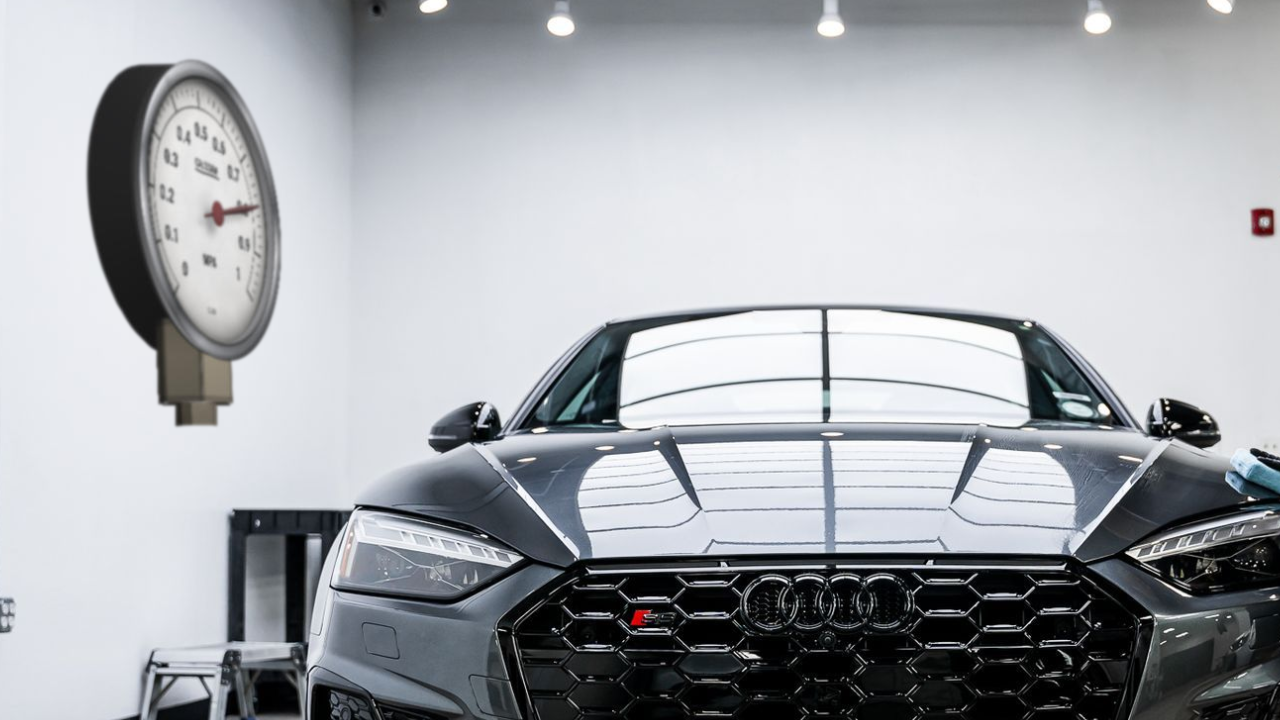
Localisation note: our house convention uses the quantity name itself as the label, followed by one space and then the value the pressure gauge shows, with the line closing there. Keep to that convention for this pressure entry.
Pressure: 0.8 MPa
